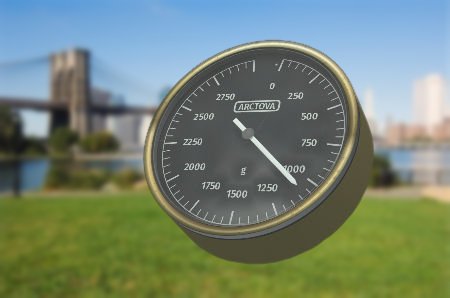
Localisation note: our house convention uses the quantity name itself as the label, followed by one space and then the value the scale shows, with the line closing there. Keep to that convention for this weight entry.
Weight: 1075 g
